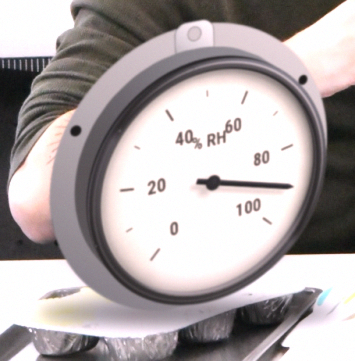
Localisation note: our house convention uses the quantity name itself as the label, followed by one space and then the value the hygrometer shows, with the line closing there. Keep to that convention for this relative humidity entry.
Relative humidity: 90 %
